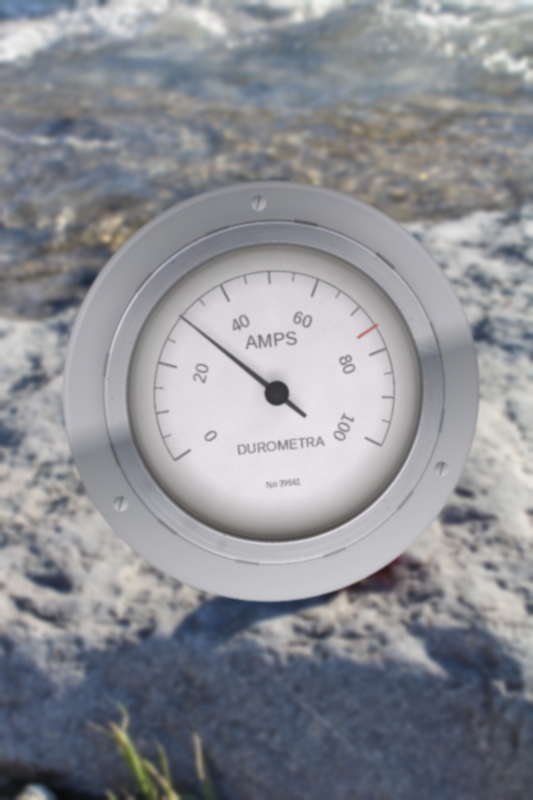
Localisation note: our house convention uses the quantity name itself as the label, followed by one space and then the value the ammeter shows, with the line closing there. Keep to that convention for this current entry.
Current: 30 A
